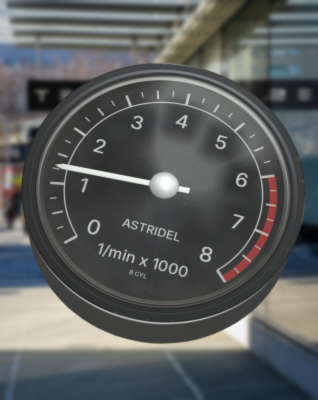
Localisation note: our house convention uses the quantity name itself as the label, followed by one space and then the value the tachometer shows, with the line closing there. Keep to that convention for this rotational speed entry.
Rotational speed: 1250 rpm
